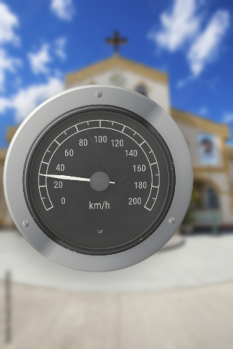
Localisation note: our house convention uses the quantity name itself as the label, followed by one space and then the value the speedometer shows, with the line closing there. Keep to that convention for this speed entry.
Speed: 30 km/h
